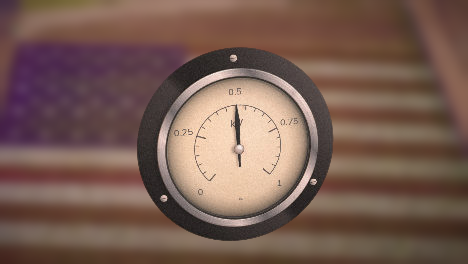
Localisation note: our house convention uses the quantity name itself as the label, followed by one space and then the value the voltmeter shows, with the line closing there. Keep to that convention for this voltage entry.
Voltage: 0.5 kV
